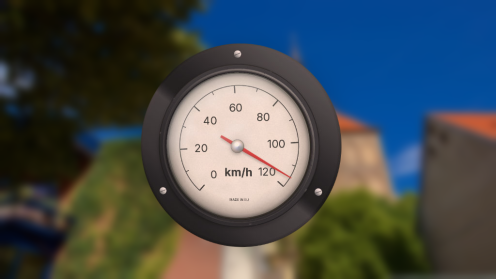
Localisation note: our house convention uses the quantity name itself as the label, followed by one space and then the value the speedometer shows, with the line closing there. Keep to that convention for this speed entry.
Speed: 115 km/h
